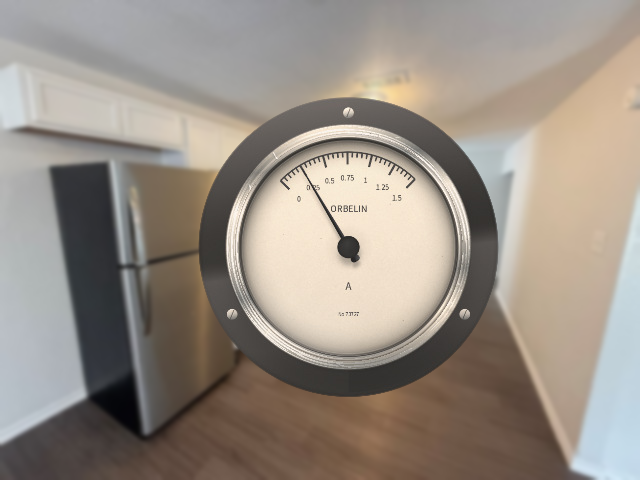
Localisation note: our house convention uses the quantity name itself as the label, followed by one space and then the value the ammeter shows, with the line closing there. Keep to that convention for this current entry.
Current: 0.25 A
